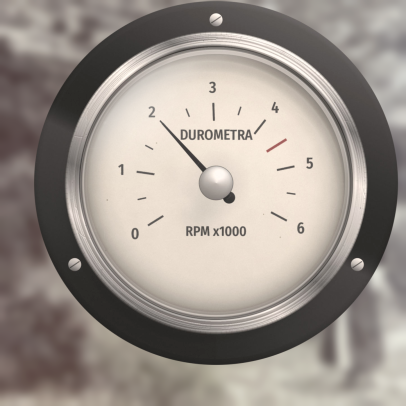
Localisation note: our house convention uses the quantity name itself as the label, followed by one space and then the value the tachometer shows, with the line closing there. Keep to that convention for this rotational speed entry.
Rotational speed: 2000 rpm
